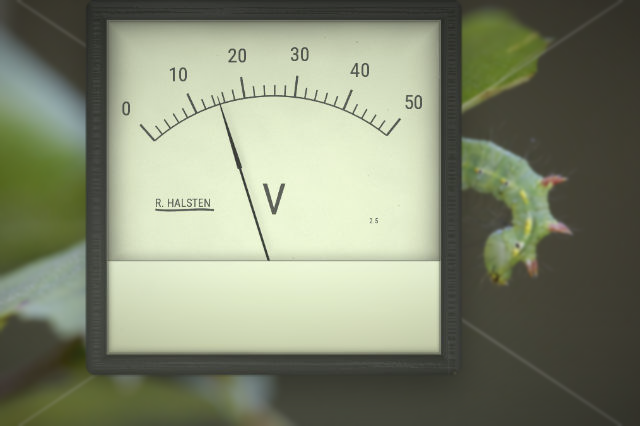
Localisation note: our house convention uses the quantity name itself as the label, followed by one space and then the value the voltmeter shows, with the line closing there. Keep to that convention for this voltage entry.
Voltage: 15 V
